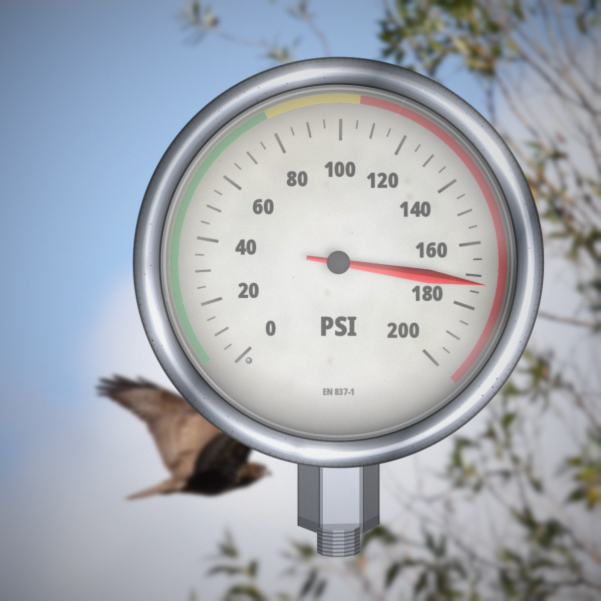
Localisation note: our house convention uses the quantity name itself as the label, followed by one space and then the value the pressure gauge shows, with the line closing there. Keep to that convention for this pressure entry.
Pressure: 172.5 psi
